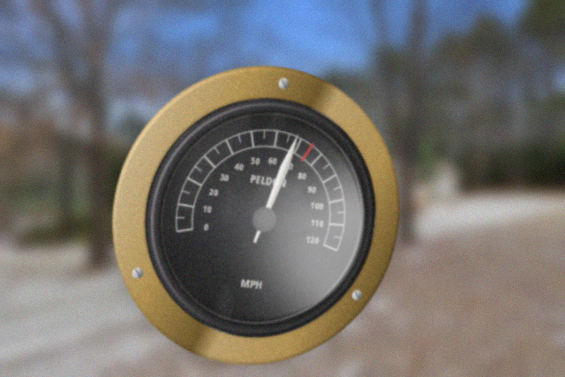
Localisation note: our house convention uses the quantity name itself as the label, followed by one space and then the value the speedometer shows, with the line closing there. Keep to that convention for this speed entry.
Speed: 67.5 mph
